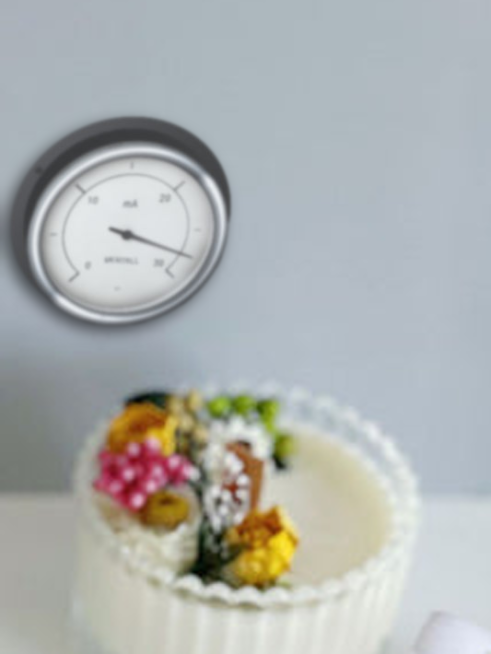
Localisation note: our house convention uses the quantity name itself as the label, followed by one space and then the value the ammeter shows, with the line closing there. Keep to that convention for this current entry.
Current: 27.5 mA
